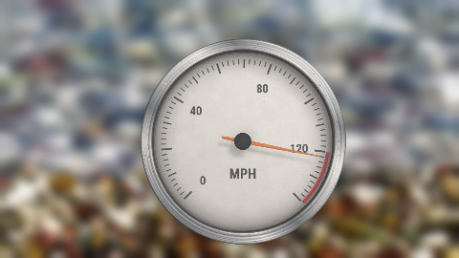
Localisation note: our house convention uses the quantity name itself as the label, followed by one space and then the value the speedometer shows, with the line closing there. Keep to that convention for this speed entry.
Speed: 122 mph
